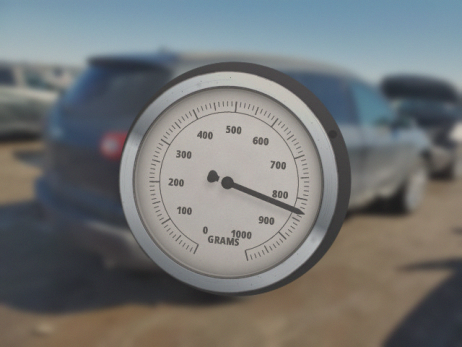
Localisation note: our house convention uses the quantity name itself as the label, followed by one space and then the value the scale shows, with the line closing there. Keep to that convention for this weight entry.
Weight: 830 g
